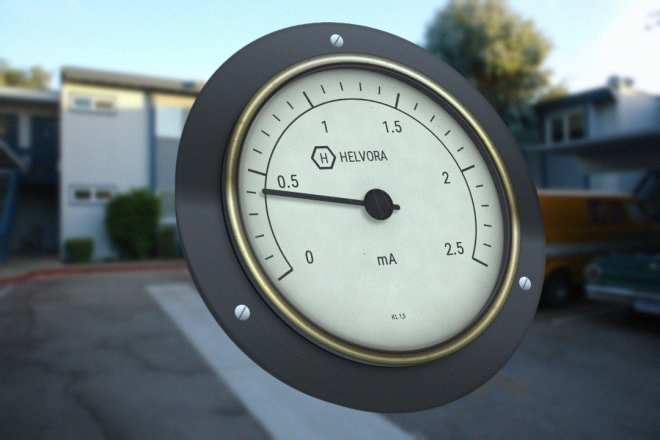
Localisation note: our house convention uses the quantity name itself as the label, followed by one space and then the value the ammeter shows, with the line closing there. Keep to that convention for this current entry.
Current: 0.4 mA
